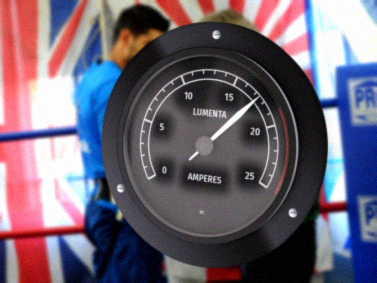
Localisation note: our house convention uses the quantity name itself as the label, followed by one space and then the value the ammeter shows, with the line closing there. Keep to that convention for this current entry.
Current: 17.5 A
